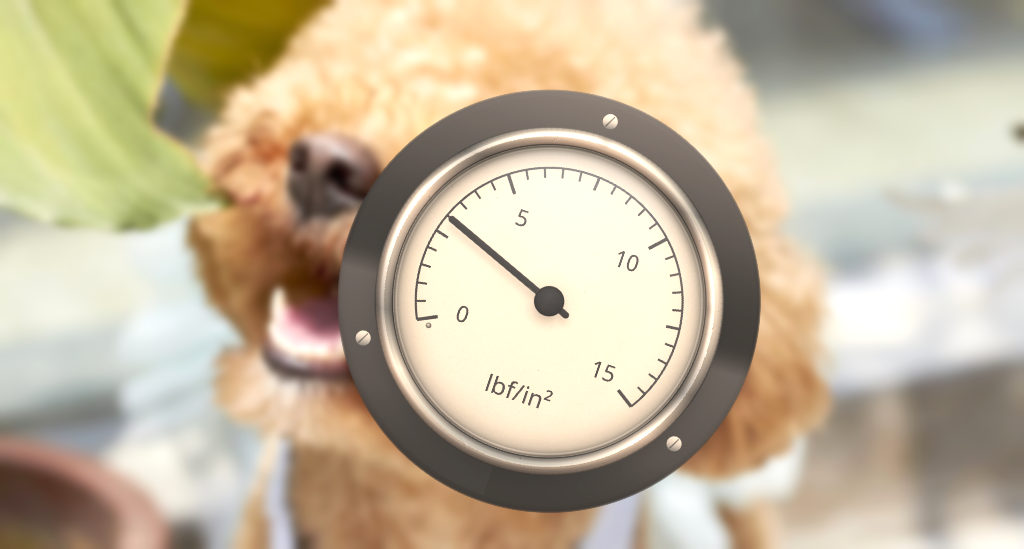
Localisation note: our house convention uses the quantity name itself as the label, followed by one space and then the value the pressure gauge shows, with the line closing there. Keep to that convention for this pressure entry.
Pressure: 3 psi
